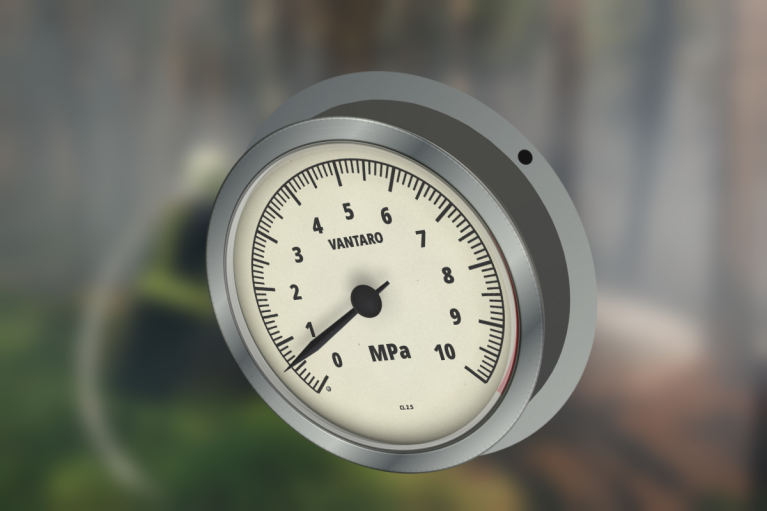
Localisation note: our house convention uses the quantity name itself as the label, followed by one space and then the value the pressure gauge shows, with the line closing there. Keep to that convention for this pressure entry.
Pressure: 0.6 MPa
